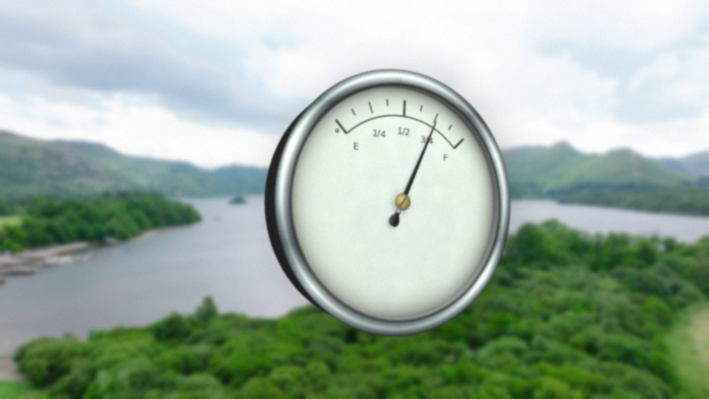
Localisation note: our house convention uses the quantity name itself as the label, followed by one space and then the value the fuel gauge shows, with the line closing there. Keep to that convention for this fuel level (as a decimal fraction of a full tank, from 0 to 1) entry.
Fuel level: 0.75
